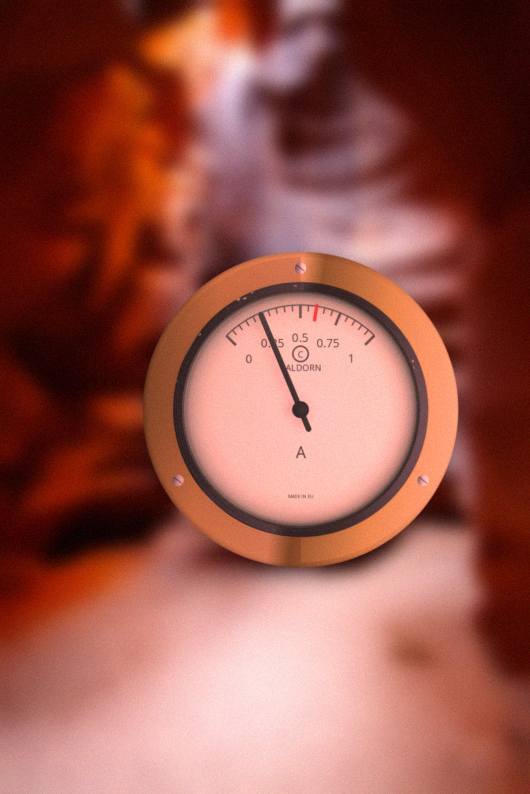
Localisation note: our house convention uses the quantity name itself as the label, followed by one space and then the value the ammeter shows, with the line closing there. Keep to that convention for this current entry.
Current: 0.25 A
